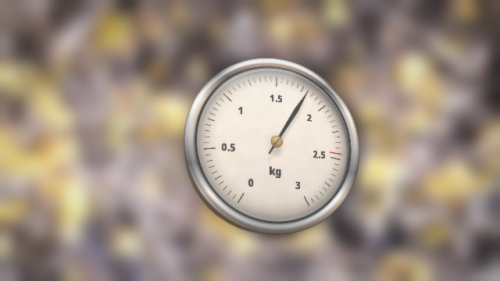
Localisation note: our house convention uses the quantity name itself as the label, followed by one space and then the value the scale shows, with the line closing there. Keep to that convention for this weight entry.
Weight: 1.8 kg
